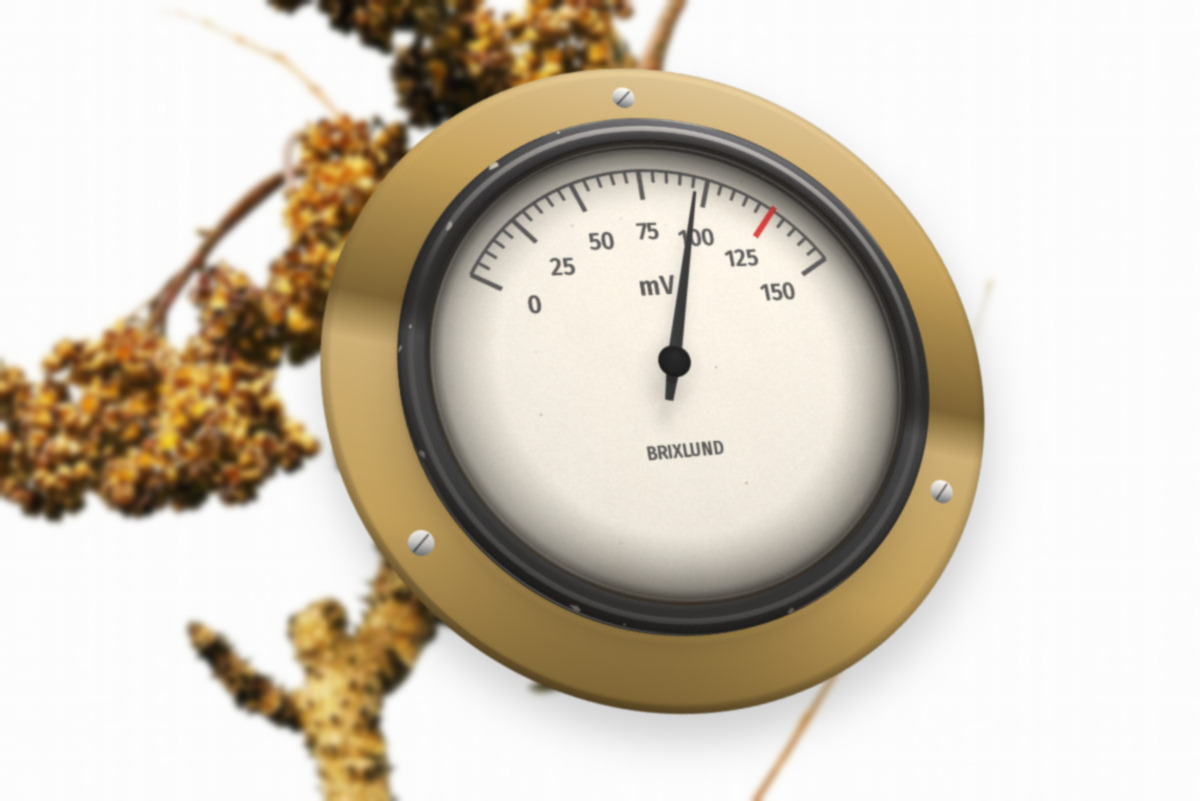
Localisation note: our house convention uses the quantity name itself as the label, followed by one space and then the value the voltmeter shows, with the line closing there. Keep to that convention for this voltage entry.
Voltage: 95 mV
